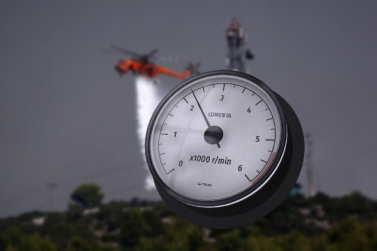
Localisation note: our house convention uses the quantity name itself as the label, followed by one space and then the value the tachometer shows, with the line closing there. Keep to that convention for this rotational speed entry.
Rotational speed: 2250 rpm
